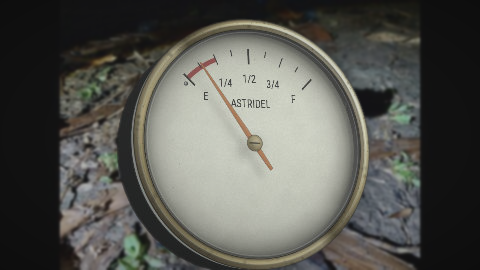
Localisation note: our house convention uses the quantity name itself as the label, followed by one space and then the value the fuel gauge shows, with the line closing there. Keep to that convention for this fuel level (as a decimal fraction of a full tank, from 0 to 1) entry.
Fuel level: 0.125
